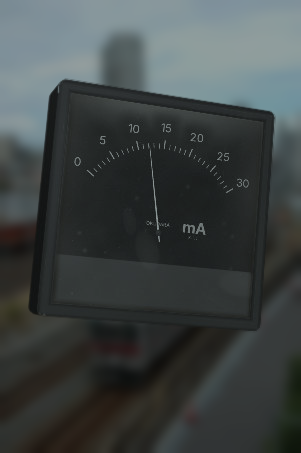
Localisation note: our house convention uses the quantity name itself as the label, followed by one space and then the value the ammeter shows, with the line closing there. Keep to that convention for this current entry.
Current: 12 mA
